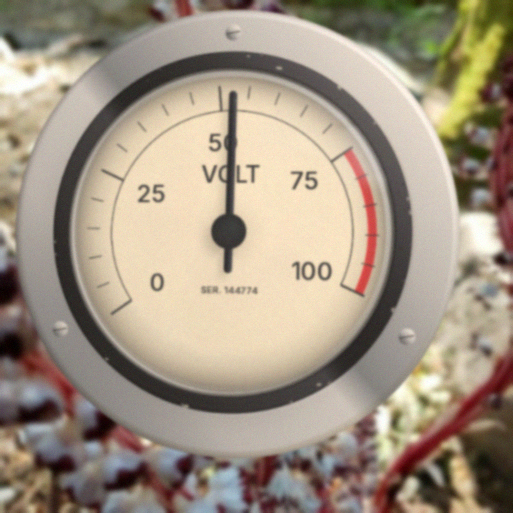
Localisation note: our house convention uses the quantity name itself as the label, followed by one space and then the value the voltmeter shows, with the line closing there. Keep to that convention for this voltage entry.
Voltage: 52.5 V
